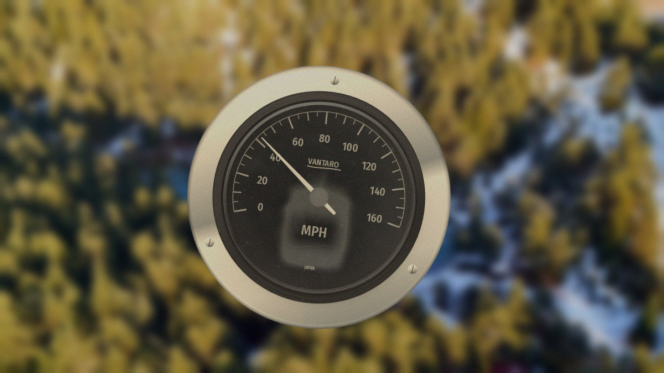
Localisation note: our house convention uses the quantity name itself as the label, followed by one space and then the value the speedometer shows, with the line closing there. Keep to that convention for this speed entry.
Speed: 42.5 mph
